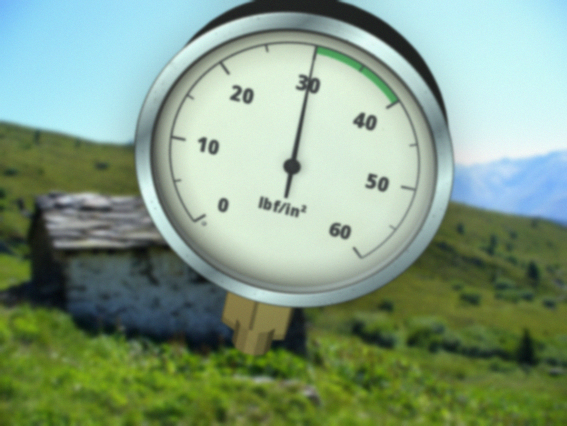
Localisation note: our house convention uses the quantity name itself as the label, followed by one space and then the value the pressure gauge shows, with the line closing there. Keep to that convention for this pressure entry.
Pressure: 30 psi
